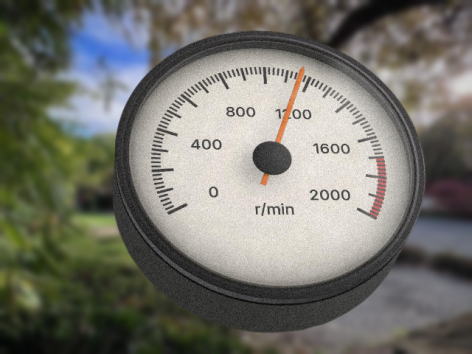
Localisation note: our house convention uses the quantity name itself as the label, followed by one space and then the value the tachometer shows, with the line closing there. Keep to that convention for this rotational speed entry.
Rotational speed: 1160 rpm
